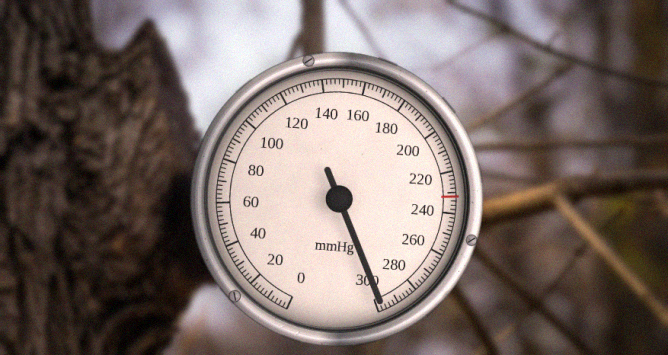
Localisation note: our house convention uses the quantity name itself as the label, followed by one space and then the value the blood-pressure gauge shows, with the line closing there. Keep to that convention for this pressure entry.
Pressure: 298 mmHg
